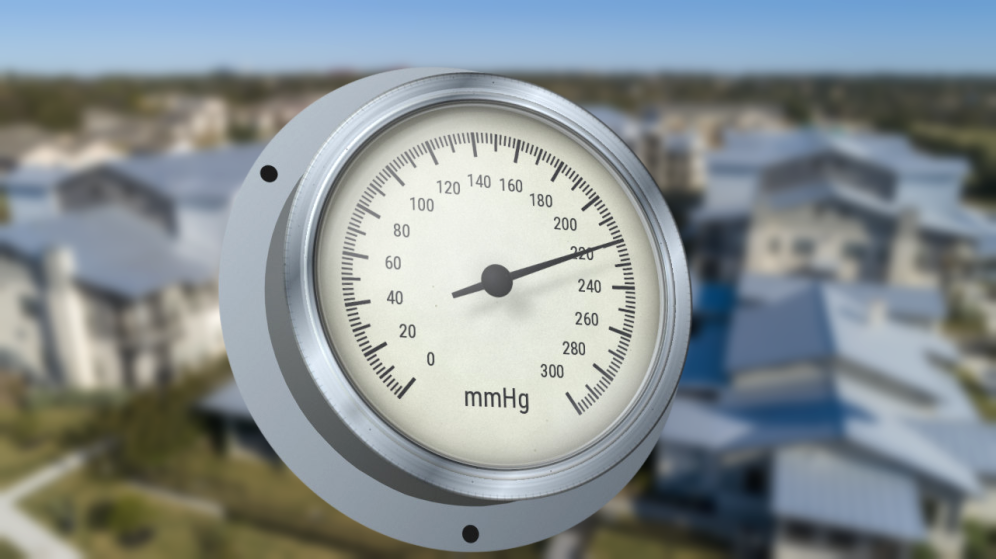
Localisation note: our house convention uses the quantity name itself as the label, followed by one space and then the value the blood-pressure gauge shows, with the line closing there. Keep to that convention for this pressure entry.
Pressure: 220 mmHg
